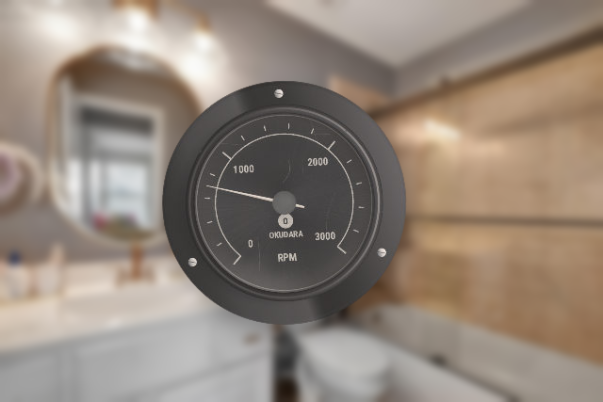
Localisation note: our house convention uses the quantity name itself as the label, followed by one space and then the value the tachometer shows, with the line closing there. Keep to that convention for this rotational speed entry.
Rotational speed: 700 rpm
